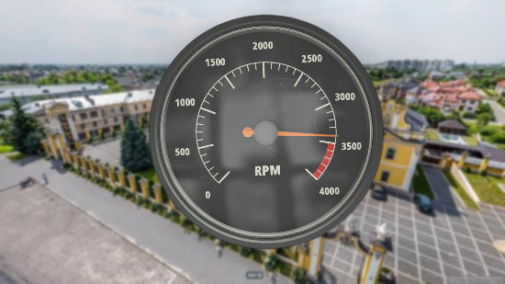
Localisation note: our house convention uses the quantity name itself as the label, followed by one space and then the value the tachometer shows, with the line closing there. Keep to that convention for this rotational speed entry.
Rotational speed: 3400 rpm
